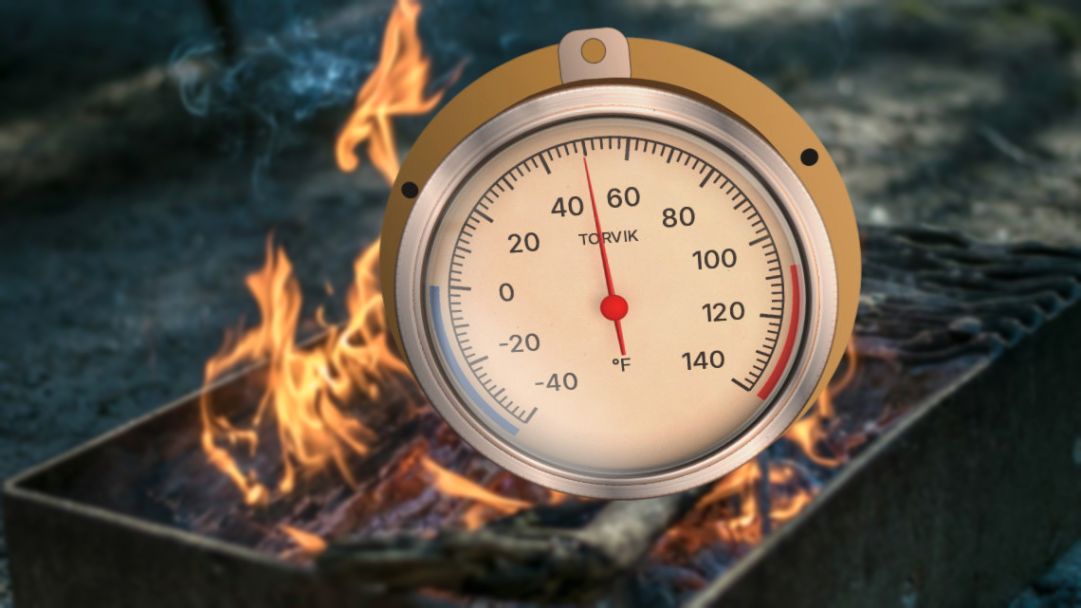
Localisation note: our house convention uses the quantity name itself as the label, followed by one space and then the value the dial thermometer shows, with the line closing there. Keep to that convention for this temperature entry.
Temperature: 50 °F
